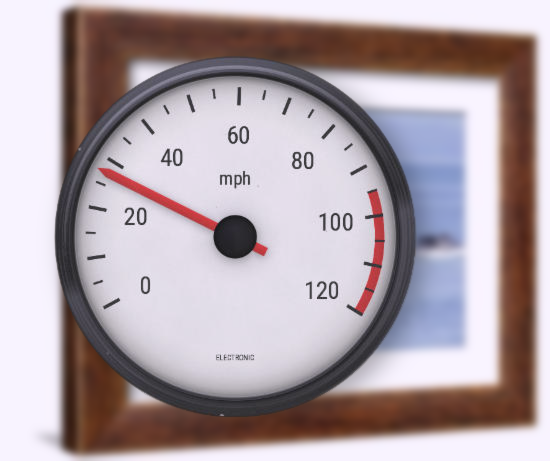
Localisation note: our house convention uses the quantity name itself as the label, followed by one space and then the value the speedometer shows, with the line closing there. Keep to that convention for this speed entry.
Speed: 27.5 mph
